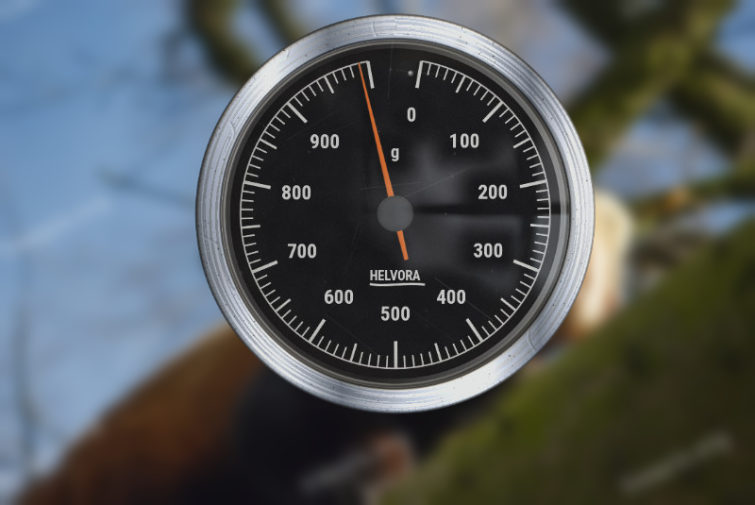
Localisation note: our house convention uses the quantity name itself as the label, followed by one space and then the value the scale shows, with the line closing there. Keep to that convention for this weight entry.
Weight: 990 g
